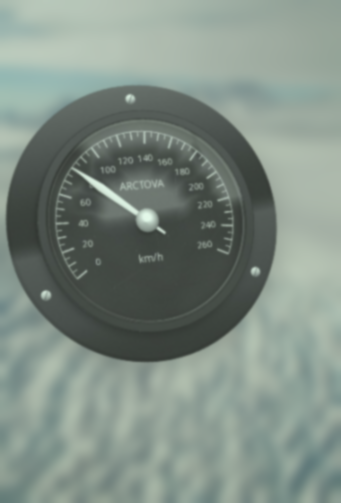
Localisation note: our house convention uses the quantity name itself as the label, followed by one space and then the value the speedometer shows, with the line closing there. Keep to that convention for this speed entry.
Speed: 80 km/h
